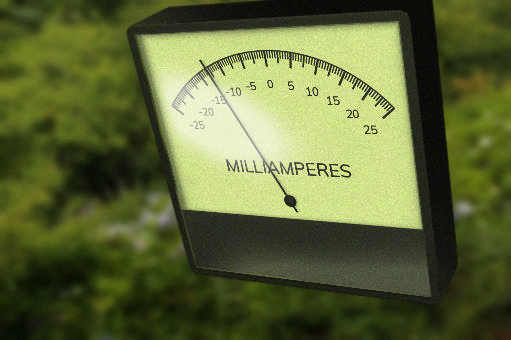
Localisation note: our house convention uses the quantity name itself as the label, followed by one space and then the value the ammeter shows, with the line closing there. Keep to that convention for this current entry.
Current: -12.5 mA
